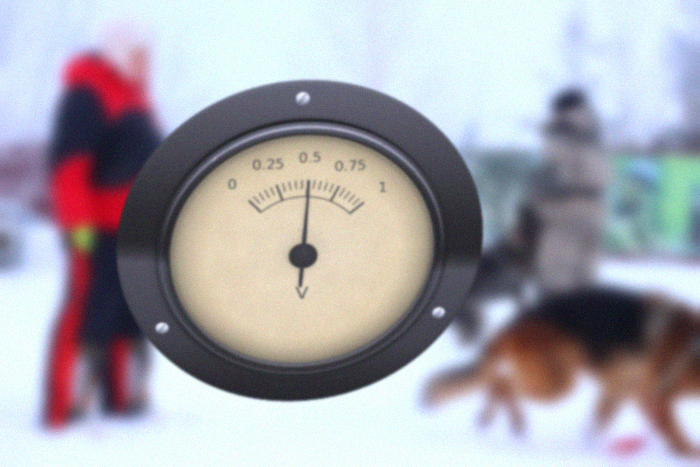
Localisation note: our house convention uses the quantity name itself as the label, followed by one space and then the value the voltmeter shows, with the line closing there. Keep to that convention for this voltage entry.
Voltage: 0.5 V
